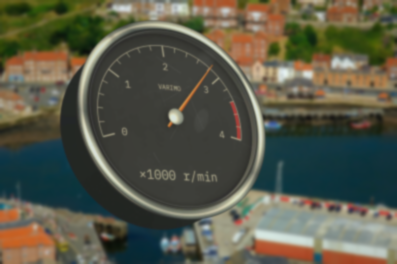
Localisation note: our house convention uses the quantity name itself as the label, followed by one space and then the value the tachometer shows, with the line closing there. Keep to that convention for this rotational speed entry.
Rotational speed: 2800 rpm
